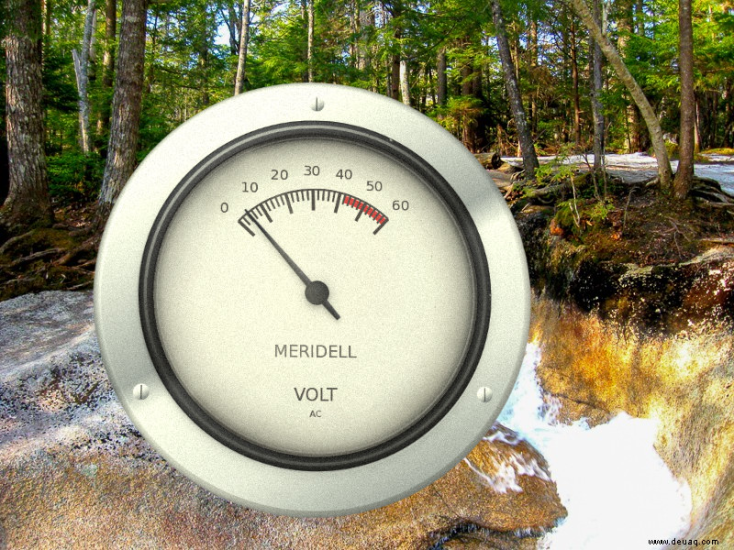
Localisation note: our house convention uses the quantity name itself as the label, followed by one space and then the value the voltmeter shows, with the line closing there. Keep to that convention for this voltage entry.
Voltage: 4 V
